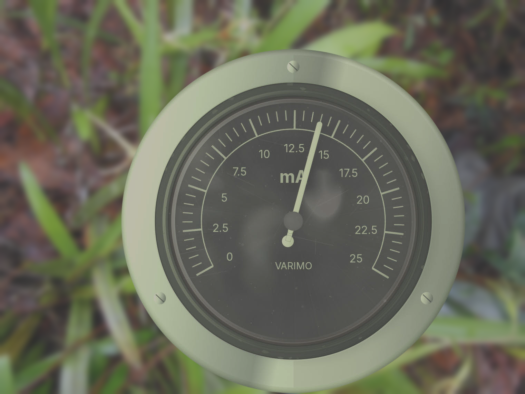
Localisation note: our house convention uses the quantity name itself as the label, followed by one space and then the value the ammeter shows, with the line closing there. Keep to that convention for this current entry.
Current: 14 mA
